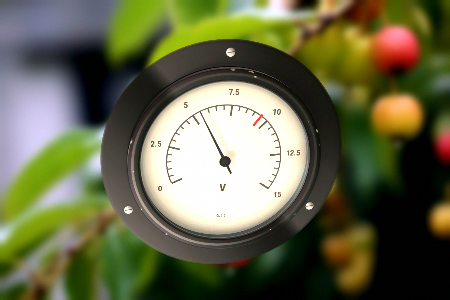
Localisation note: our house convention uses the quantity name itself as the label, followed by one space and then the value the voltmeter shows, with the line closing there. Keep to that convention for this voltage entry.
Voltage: 5.5 V
